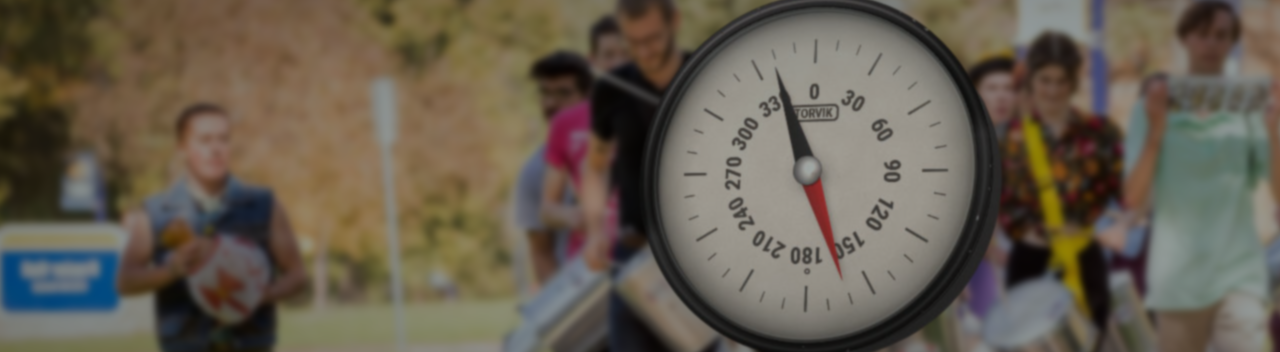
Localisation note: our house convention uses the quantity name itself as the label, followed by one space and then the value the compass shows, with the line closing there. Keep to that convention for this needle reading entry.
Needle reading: 160 °
